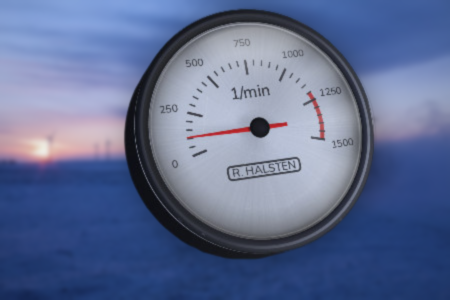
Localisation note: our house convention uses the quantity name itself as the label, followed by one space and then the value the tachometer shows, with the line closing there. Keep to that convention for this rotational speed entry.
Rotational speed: 100 rpm
